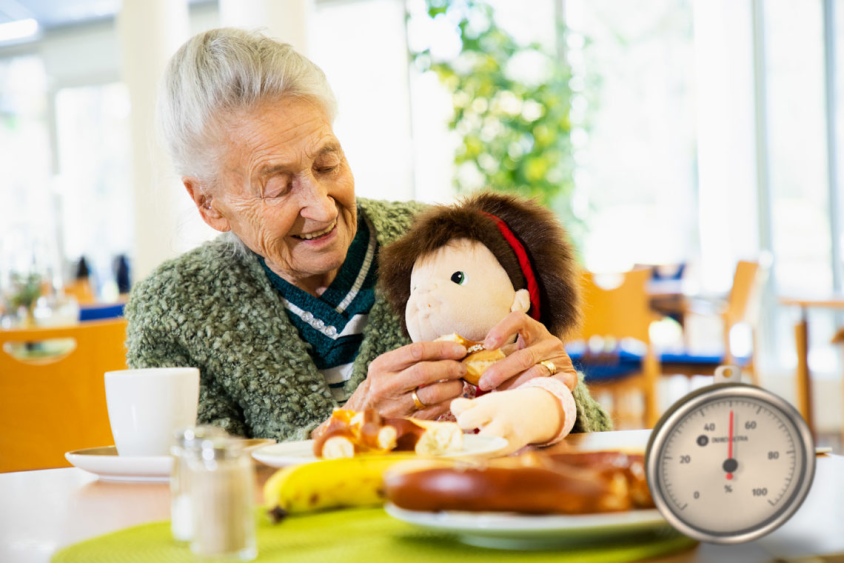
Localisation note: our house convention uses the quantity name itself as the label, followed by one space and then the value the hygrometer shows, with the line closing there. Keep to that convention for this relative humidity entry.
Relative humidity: 50 %
